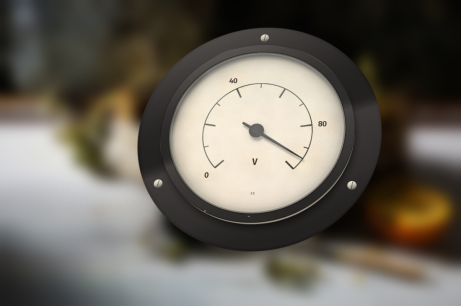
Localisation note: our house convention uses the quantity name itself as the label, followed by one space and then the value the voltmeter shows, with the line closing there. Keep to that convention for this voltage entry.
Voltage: 95 V
